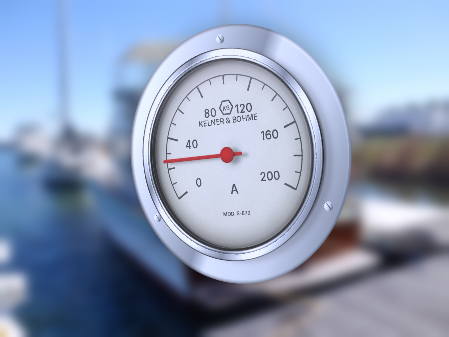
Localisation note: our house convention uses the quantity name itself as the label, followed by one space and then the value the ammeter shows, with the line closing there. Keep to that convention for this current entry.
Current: 25 A
